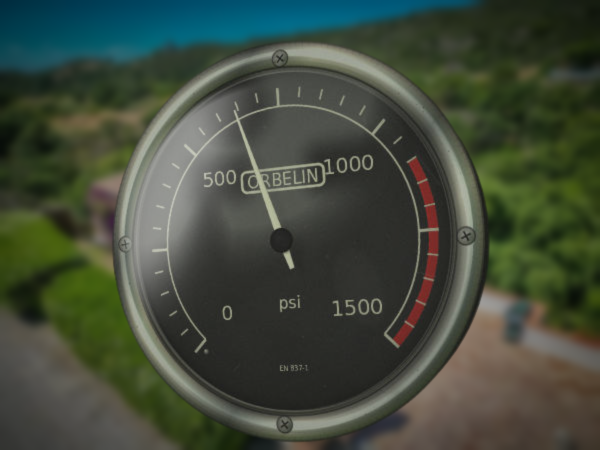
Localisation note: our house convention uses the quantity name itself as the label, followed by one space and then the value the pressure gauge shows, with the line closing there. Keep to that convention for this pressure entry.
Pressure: 650 psi
